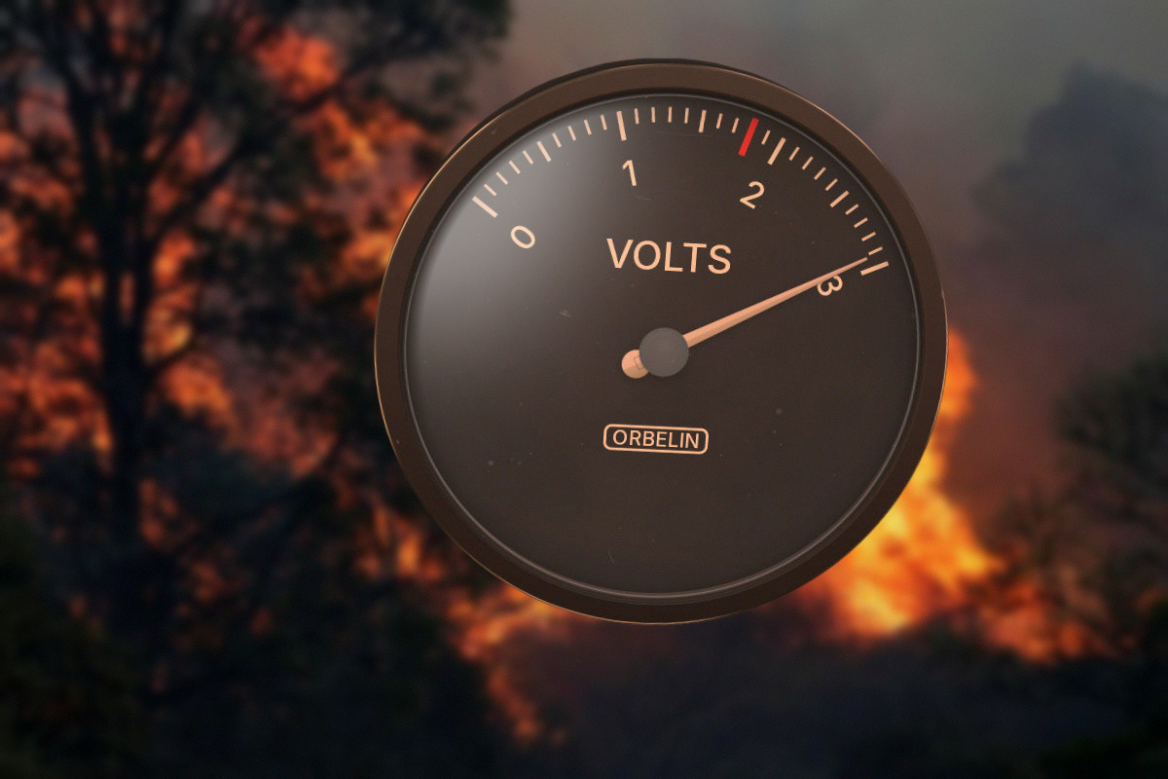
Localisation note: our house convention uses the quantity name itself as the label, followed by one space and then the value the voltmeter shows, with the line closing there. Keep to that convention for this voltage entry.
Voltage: 2.9 V
